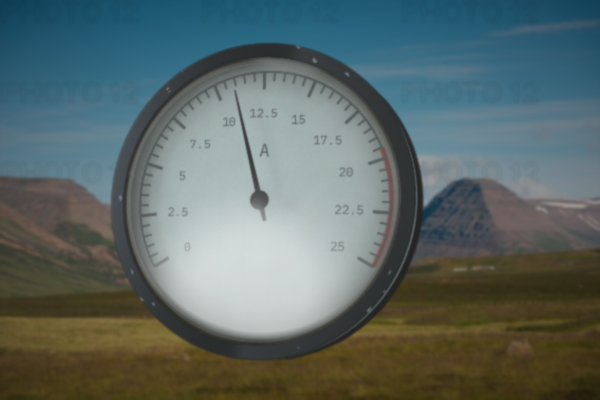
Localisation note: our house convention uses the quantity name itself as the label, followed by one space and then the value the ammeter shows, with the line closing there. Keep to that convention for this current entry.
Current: 11 A
